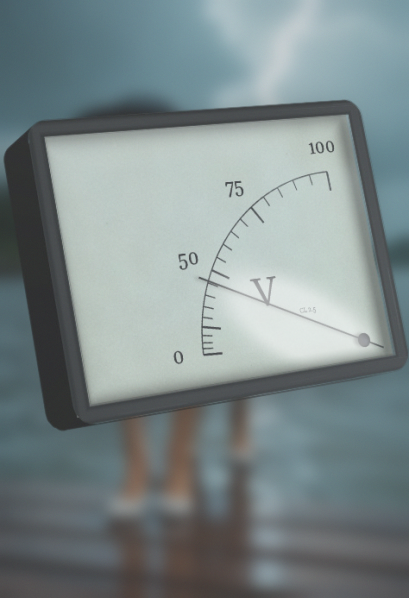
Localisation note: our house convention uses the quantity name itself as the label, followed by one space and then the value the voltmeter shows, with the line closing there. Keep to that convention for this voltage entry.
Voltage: 45 V
